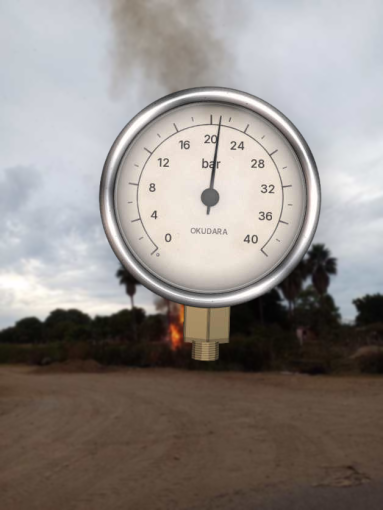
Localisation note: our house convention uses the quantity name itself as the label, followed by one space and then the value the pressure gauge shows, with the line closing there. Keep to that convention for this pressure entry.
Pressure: 21 bar
